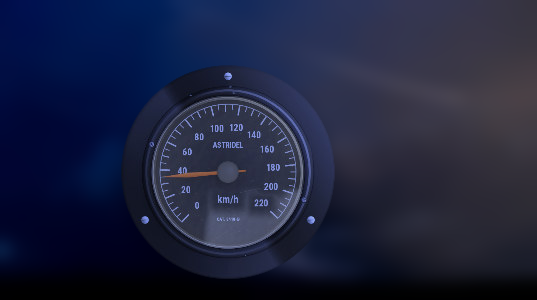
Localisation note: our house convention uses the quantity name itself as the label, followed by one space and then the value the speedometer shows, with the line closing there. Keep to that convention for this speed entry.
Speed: 35 km/h
